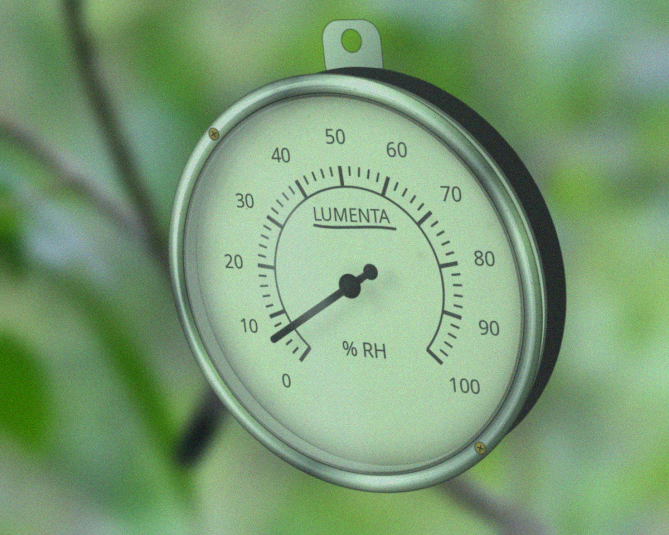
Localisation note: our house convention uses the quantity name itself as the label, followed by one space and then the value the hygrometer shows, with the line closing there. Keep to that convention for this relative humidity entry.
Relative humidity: 6 %
